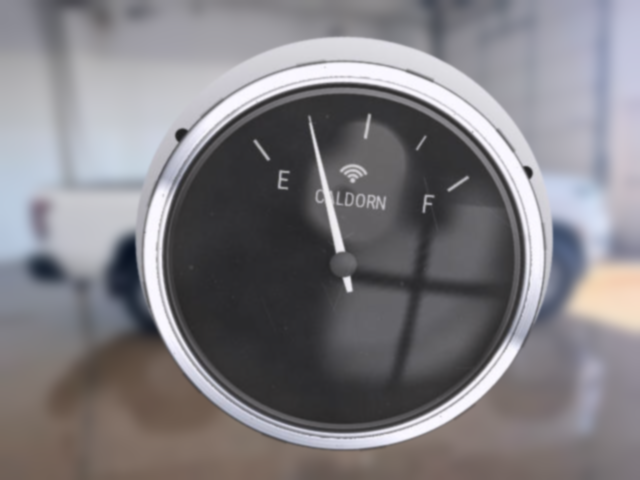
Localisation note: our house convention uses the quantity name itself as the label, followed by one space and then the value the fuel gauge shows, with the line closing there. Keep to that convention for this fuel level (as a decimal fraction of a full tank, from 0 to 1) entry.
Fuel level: 0.25
